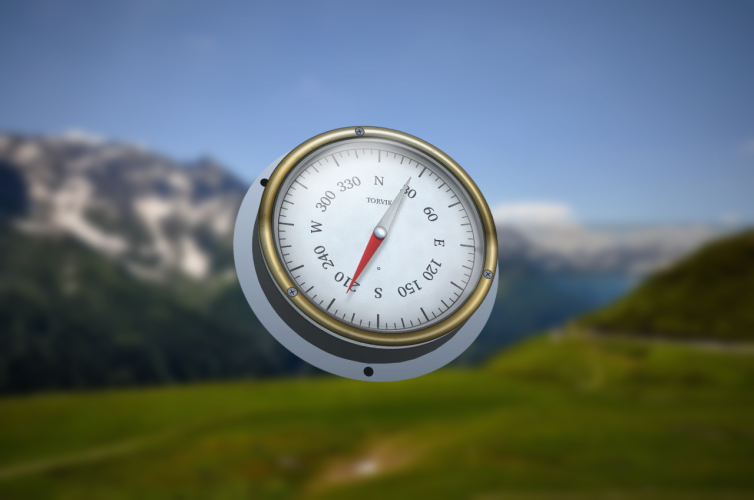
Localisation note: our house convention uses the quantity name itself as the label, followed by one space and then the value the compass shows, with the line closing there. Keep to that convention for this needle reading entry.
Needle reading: 205 °
